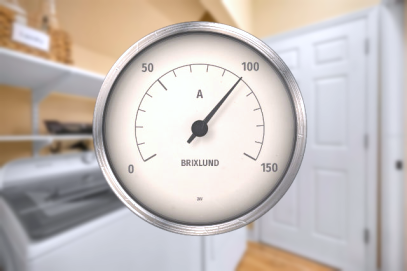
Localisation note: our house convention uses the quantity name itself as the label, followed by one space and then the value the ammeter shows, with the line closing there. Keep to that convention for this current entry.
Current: 100 A
